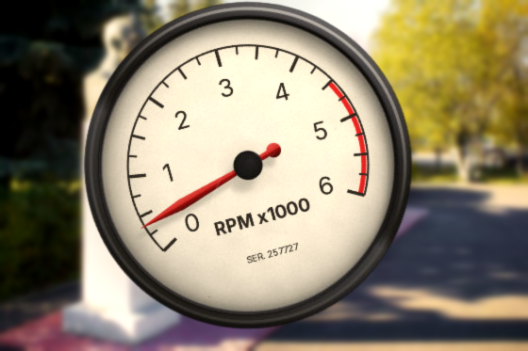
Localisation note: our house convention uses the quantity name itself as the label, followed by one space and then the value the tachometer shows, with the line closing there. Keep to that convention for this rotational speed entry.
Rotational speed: 375 rpm
